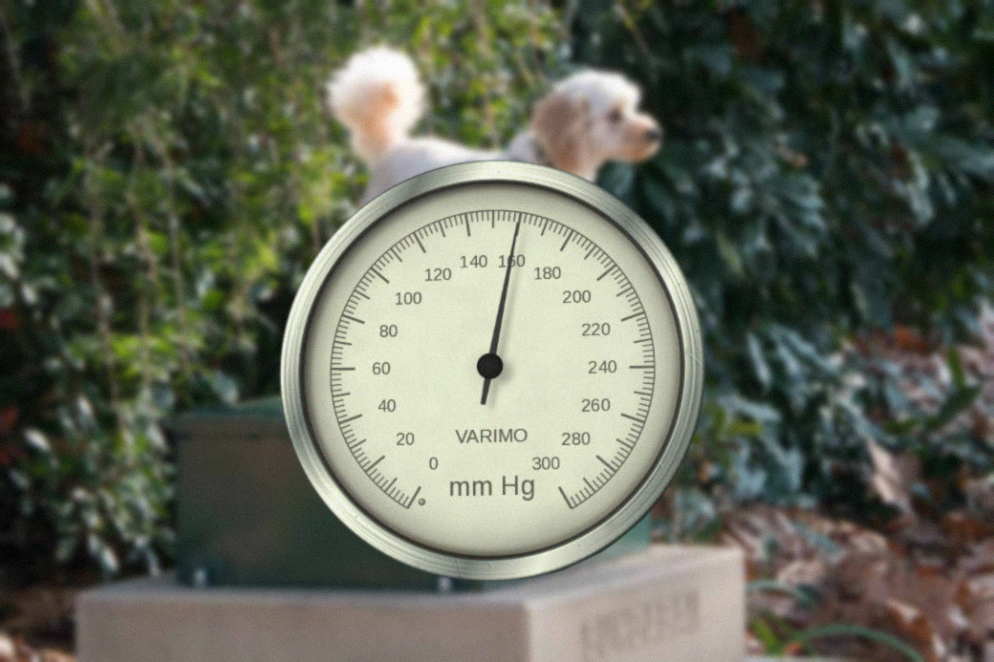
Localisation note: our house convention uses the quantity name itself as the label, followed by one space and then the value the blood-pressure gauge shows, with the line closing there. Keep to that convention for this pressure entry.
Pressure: 160 mmHg
